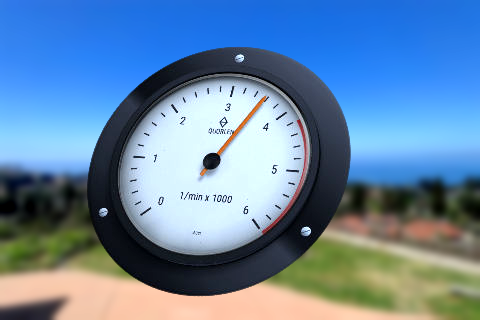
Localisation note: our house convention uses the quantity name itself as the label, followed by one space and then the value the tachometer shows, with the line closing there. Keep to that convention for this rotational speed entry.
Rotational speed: 3600 rpm
